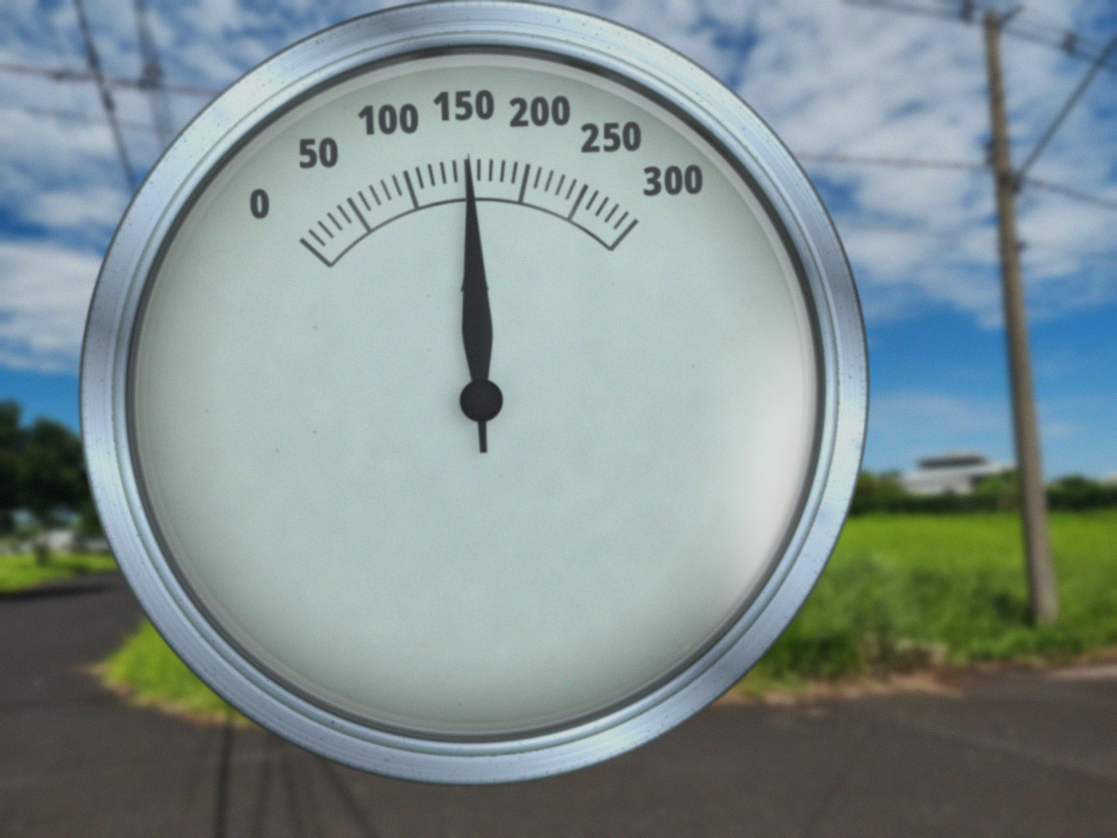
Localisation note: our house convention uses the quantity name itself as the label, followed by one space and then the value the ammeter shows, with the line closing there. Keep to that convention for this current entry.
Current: 150 A
